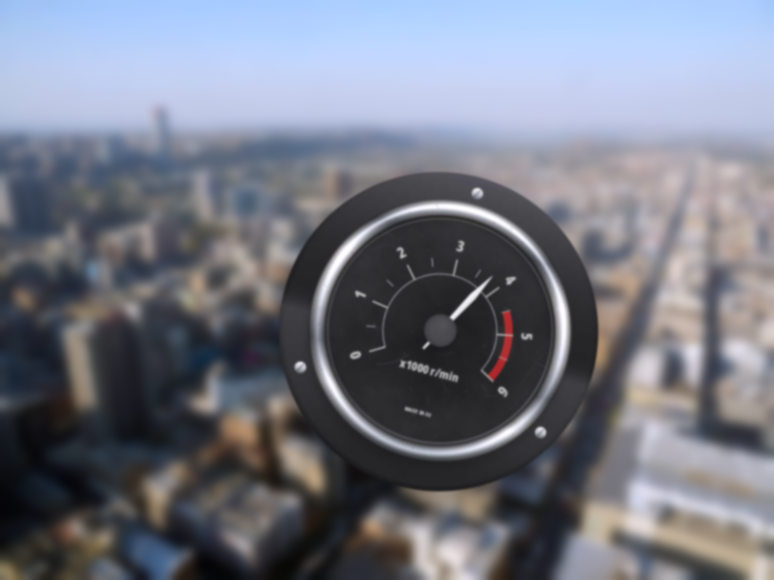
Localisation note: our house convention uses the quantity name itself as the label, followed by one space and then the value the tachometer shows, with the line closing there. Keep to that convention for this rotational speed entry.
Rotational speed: 3750 rpm
